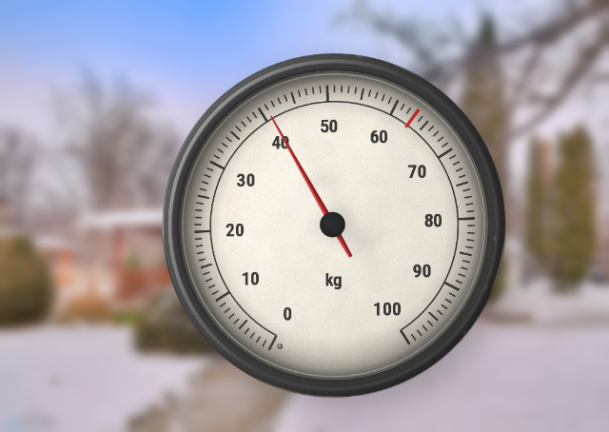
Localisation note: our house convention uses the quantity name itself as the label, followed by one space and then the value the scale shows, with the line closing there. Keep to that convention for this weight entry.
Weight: 41 kg
